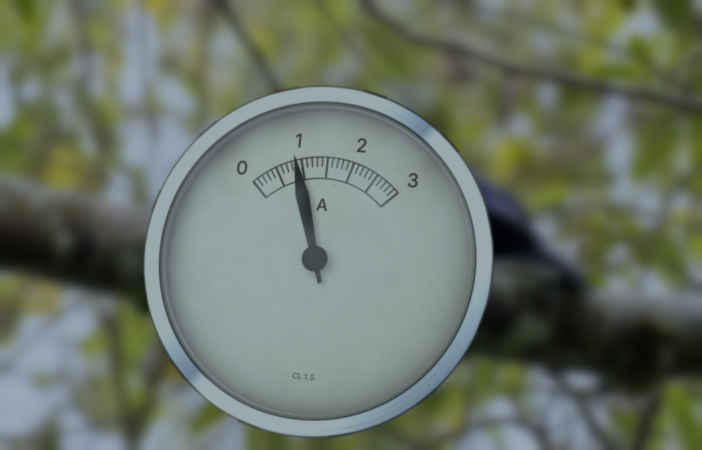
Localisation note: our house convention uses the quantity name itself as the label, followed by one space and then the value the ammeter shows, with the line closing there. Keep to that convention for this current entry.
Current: 0.9 A
